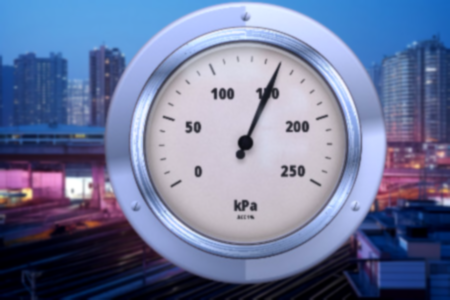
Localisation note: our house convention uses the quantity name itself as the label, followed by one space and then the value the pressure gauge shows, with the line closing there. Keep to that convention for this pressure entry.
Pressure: 150 kPa
